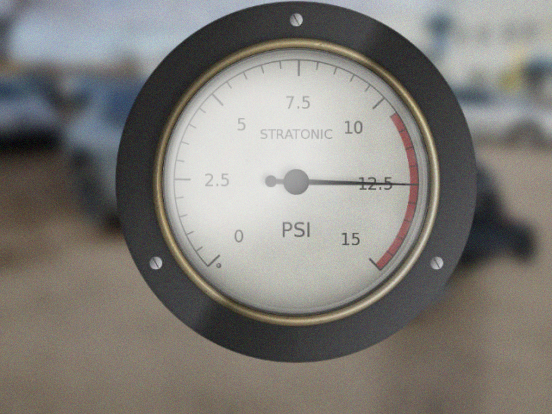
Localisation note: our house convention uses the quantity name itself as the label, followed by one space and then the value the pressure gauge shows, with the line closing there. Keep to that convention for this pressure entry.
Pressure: 12.5 psi
